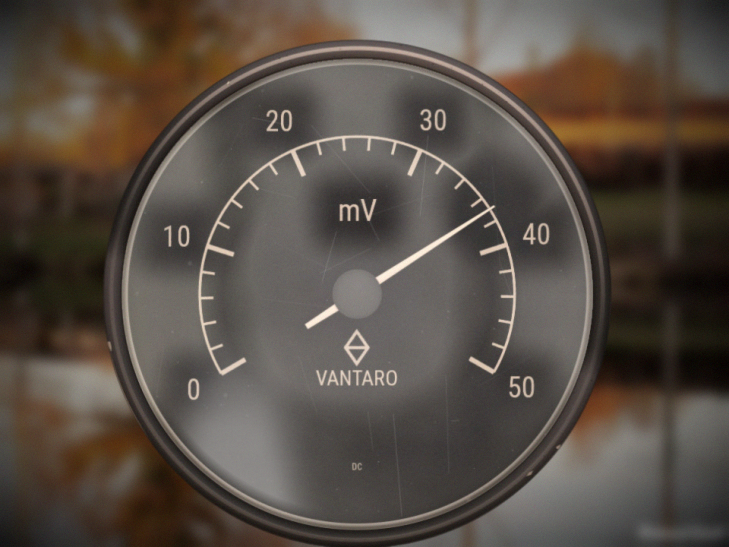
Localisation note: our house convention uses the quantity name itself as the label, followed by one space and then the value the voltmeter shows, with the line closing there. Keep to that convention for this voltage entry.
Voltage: 37 mV
